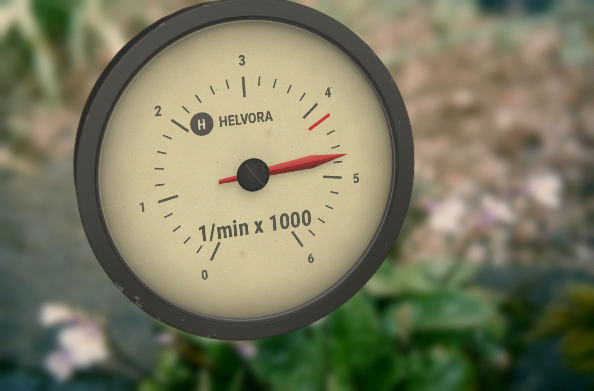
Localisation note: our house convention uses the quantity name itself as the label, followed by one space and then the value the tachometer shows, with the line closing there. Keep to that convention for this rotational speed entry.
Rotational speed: 4700 rpm
